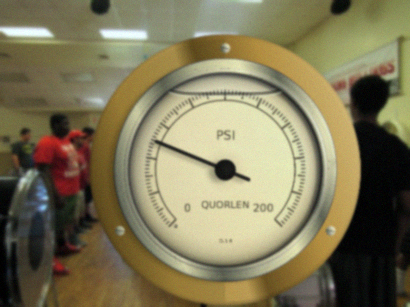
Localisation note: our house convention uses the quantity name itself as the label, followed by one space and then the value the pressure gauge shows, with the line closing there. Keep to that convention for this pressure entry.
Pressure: 50 psi
